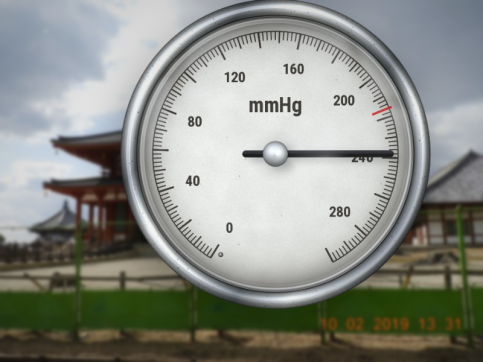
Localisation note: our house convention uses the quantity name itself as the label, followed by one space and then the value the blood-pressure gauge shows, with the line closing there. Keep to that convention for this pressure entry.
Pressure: 238 mmHg
